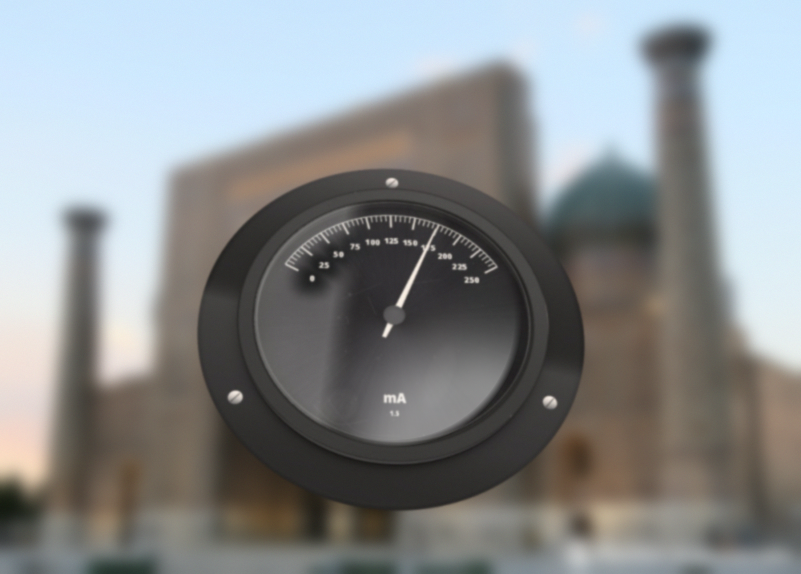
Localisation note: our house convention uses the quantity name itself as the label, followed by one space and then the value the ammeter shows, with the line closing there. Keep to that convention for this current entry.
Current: 175 mA
